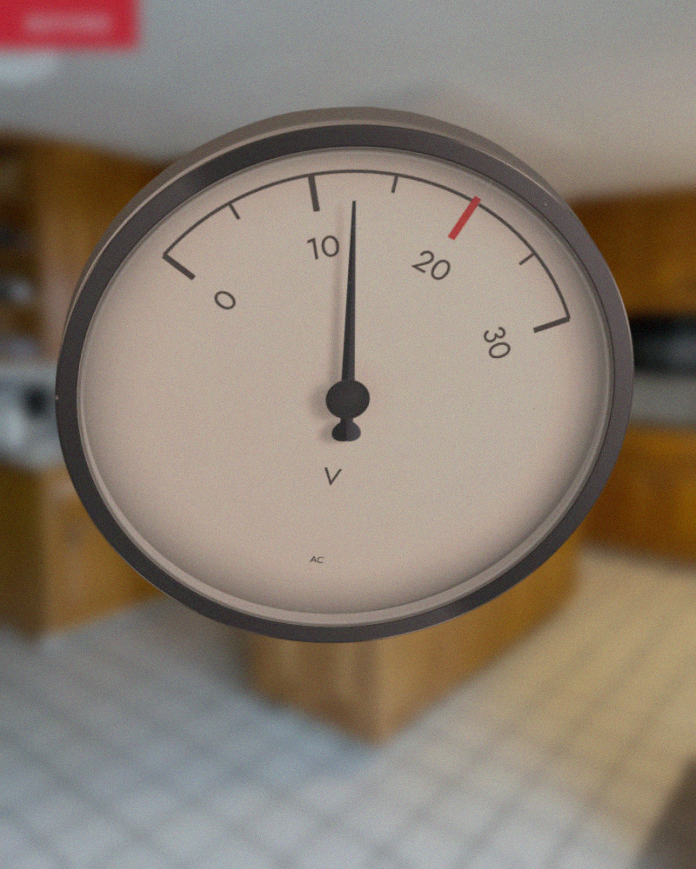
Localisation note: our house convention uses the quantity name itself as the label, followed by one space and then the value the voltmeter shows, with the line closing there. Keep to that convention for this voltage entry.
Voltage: 12.5 V
